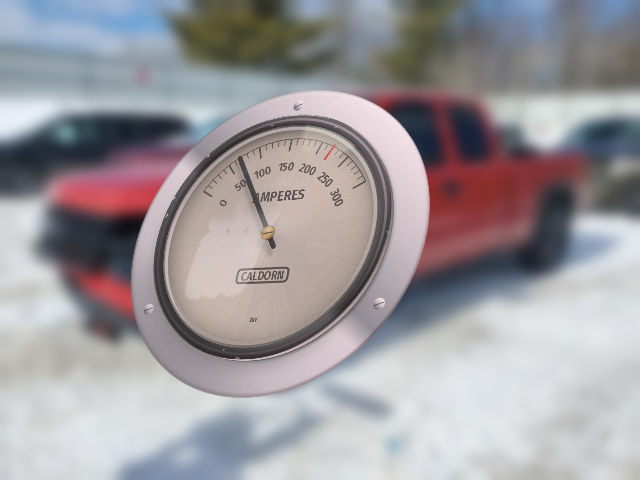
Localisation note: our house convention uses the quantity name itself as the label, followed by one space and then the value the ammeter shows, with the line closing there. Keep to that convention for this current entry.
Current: 70 A
